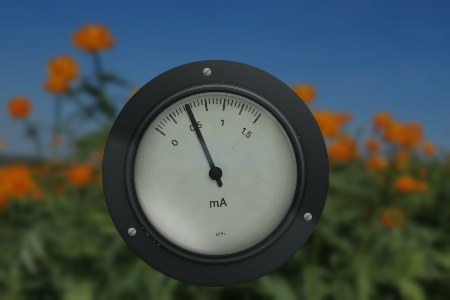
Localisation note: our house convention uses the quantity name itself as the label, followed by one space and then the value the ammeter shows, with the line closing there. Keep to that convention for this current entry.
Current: 0.5 mA
